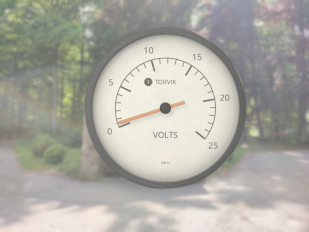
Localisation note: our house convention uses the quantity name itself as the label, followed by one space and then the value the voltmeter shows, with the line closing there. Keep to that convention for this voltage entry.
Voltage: 0.5 V
